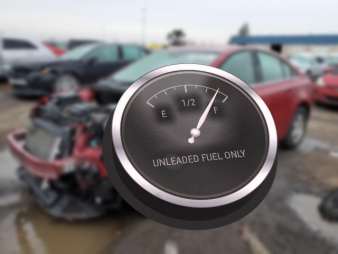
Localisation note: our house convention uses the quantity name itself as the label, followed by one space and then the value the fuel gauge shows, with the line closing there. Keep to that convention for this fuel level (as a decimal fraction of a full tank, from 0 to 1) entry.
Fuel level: 0.875
